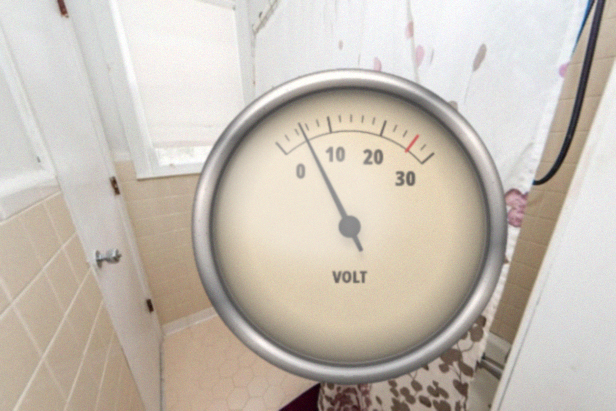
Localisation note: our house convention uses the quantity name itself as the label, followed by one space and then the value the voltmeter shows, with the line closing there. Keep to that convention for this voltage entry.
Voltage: 5 V
